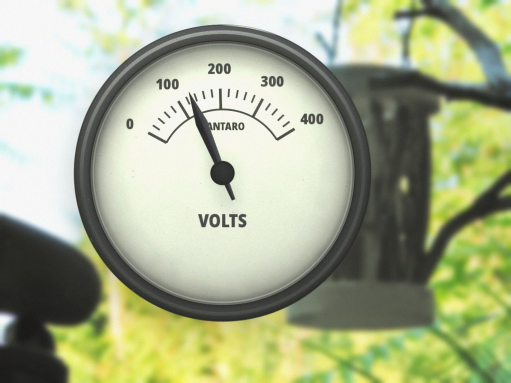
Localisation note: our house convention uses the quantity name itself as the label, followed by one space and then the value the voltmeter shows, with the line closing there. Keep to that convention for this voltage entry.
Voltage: 130 V
